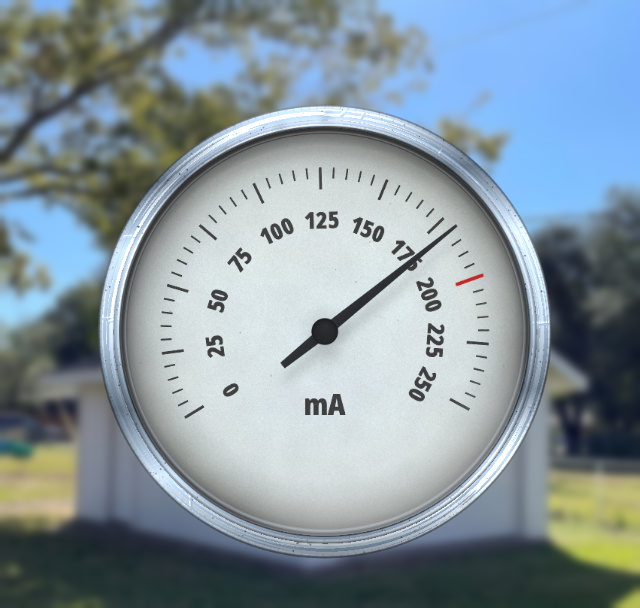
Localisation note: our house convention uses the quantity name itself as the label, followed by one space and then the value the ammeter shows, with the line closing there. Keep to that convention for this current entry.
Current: 180 mA
